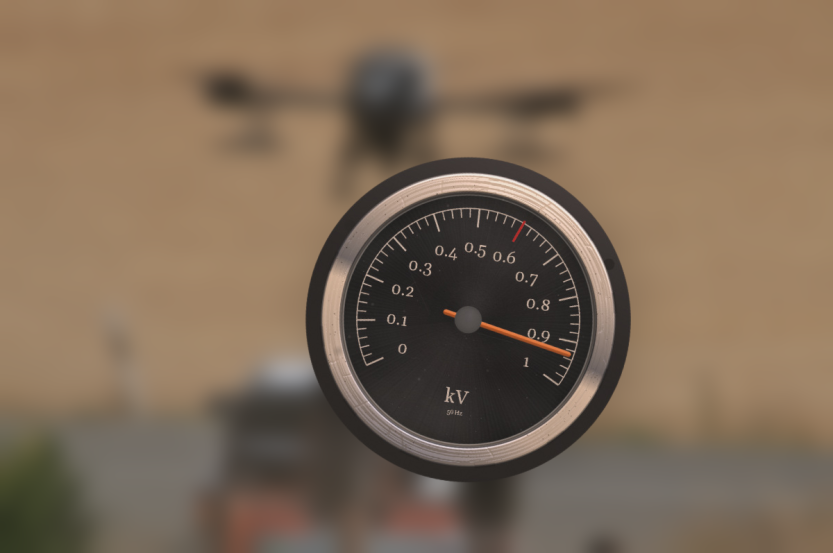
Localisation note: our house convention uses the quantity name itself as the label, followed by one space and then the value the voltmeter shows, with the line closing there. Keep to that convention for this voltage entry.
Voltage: 0.93 kV
